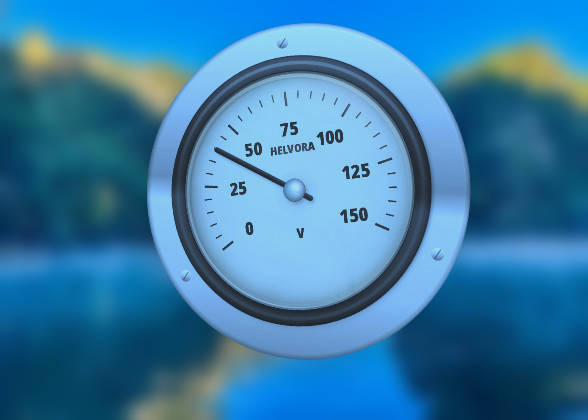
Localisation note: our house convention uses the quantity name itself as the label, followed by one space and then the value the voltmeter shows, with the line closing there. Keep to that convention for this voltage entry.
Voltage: 40 V
